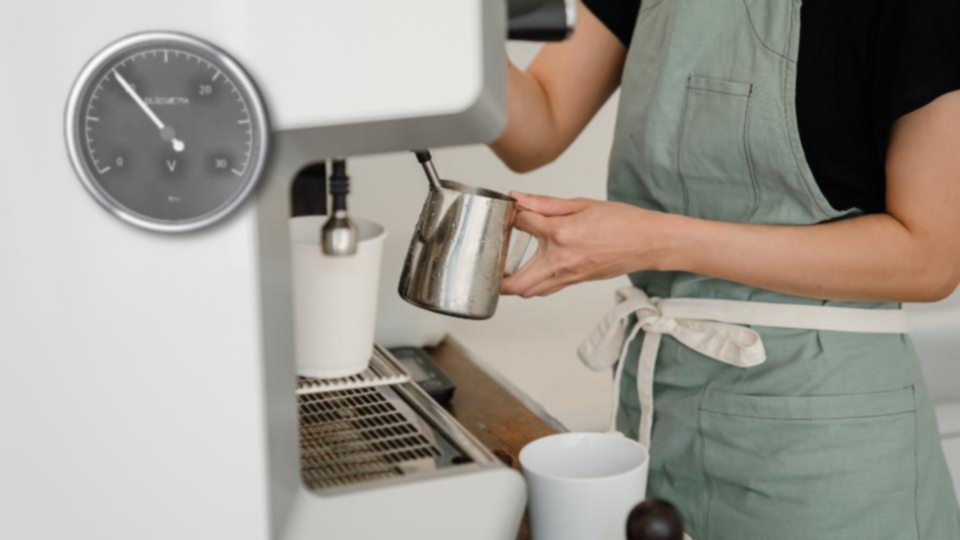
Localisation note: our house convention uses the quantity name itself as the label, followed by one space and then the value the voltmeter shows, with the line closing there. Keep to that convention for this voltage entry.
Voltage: 10 V
